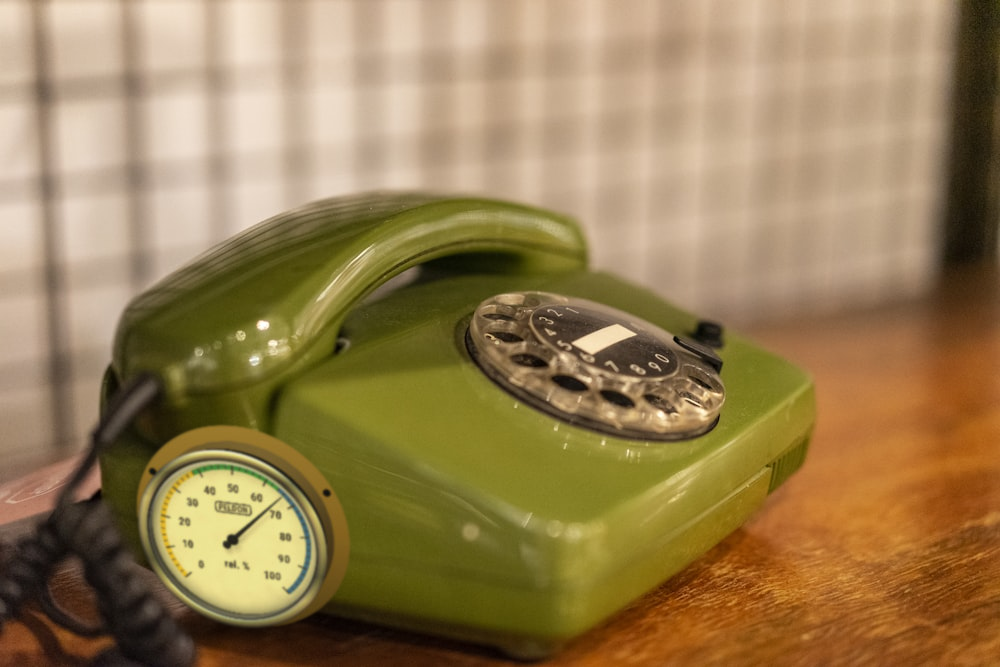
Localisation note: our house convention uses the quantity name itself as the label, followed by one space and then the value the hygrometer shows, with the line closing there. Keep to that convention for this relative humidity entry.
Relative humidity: 66 %
